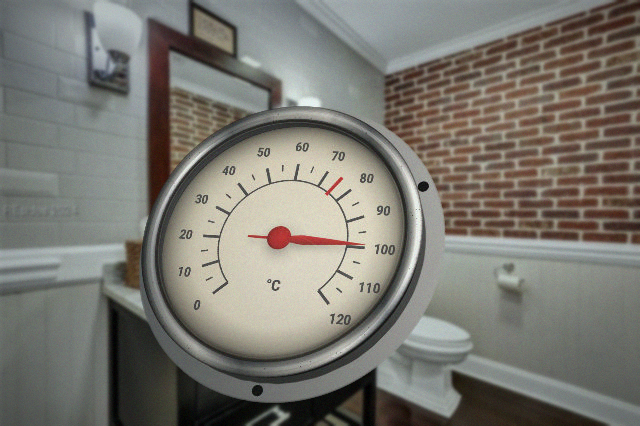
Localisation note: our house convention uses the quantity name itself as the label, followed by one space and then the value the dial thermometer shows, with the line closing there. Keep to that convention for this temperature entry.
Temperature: 100 °C
